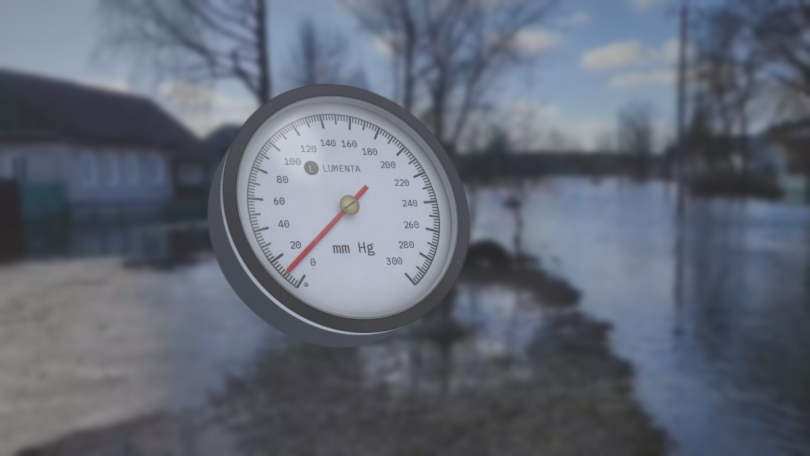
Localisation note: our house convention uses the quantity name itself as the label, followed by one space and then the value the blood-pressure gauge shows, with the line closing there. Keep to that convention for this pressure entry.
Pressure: 10 mmHg
